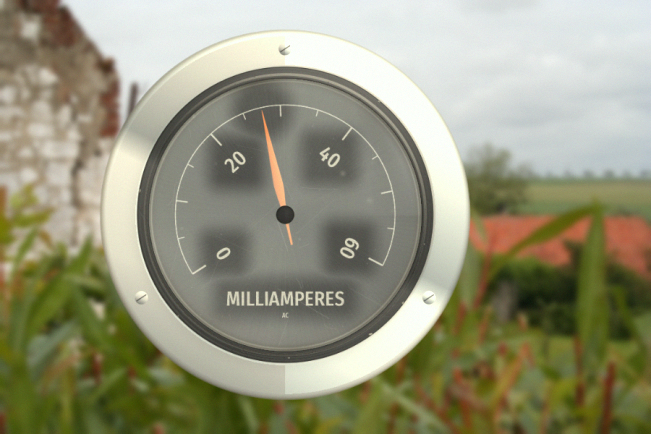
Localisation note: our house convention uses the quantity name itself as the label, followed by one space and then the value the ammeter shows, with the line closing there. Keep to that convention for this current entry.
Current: 27.5 mA
